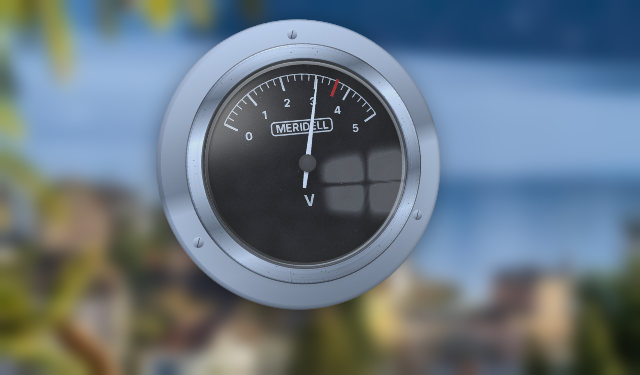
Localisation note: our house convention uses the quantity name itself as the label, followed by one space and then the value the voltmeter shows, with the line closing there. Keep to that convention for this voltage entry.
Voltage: 3 V
